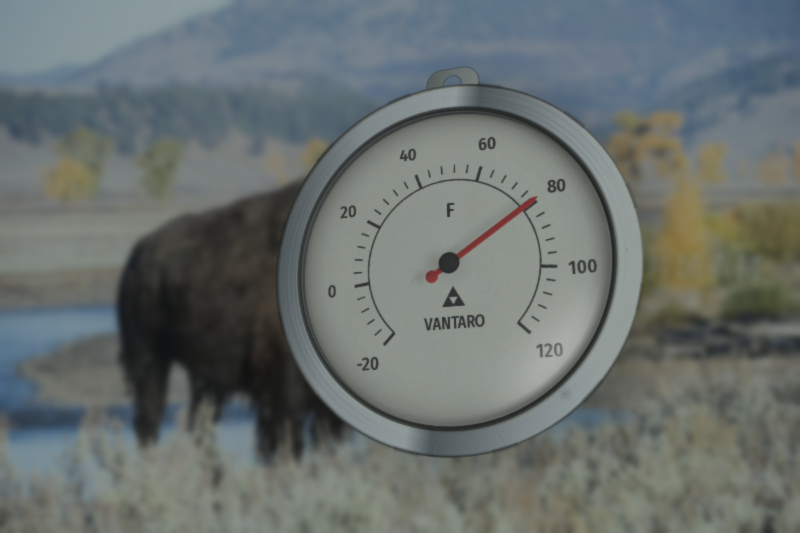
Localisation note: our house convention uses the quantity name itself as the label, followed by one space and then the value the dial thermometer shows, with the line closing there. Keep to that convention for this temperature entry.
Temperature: 80 °F
